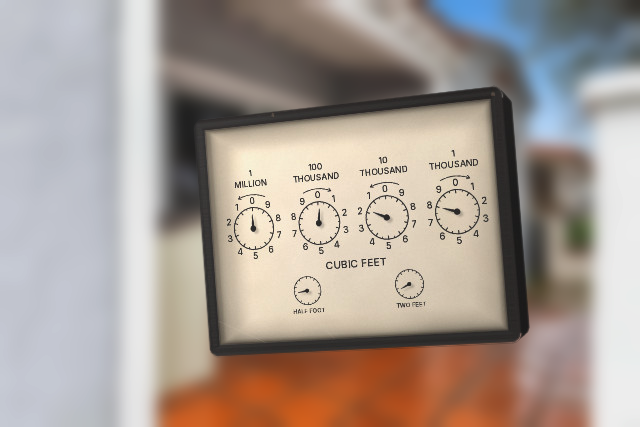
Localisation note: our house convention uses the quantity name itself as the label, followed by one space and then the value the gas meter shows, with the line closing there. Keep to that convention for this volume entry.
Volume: 1800 ft³
